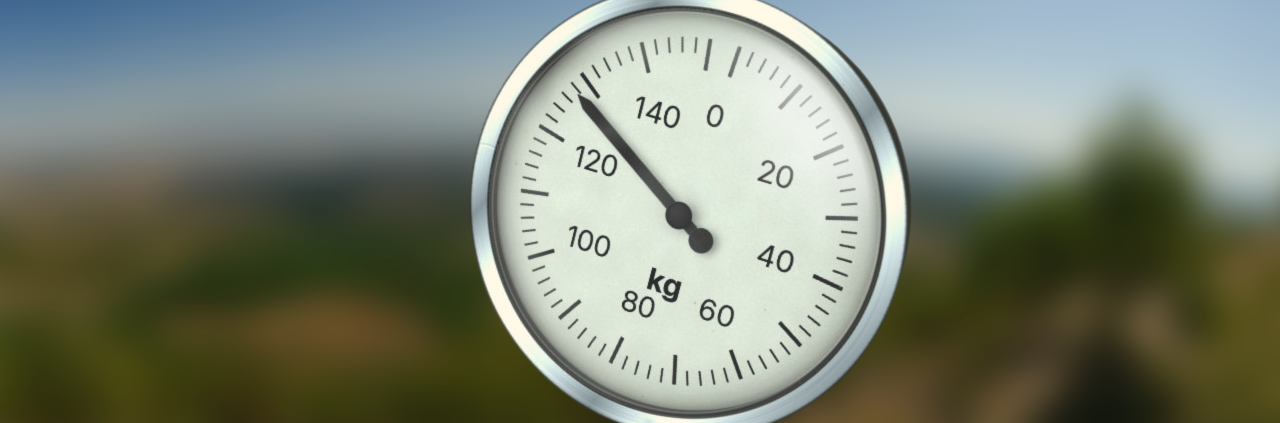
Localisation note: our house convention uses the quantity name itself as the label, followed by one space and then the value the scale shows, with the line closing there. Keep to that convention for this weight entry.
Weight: 128 kg
